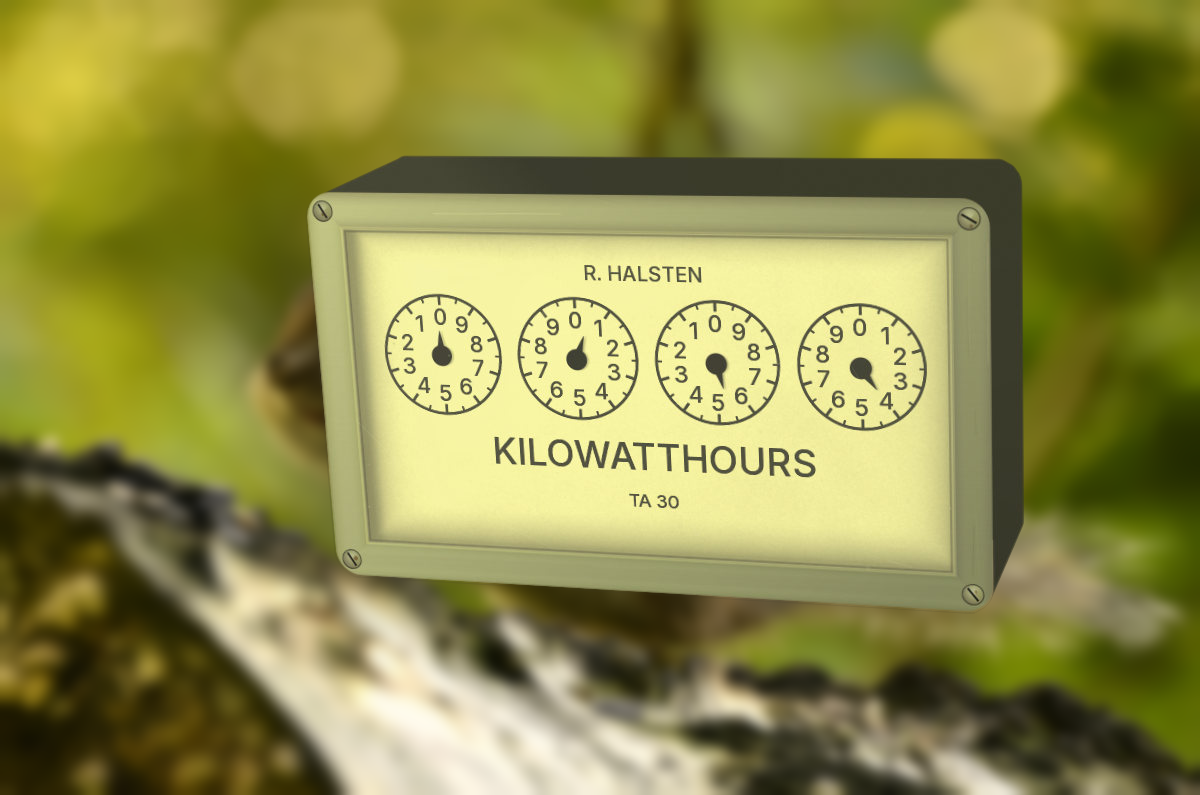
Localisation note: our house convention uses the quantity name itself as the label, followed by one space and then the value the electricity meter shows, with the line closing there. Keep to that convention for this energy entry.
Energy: 54 kWh
